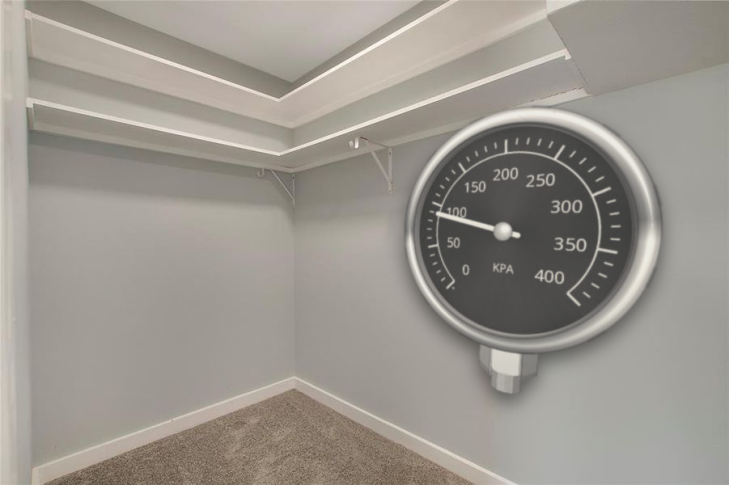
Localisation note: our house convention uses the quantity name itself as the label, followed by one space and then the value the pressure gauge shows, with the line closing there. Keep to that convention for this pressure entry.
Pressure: 90 kPa
